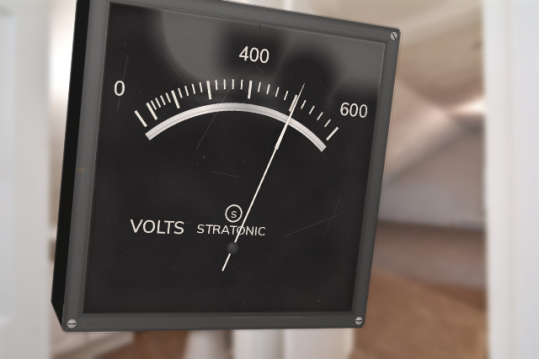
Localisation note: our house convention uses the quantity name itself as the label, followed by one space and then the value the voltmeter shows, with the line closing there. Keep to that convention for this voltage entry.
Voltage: 500 V
